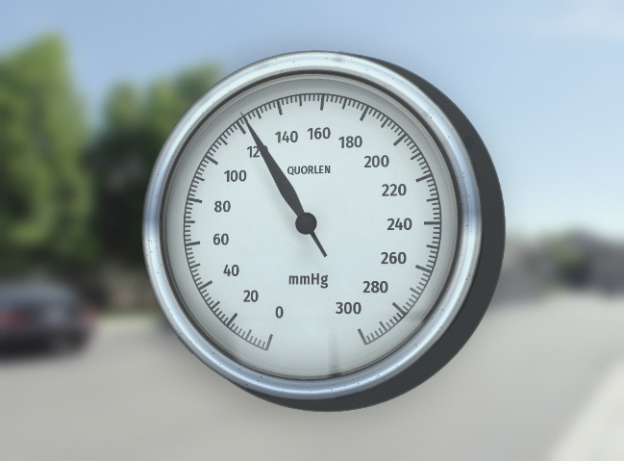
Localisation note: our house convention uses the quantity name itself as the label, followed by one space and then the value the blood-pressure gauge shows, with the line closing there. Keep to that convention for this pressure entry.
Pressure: 124 mmHg
